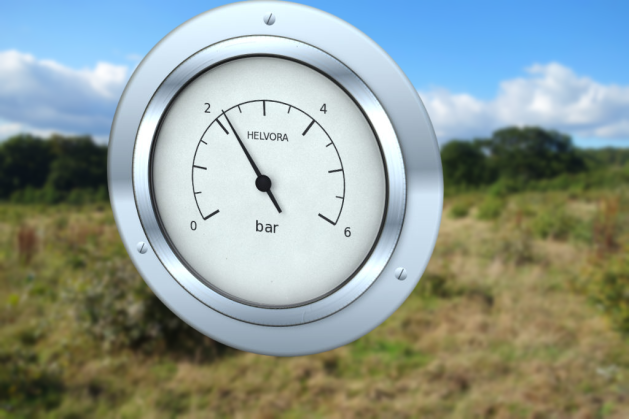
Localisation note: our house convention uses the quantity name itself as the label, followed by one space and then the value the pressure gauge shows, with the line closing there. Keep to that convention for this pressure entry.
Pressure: 2.25 bar
